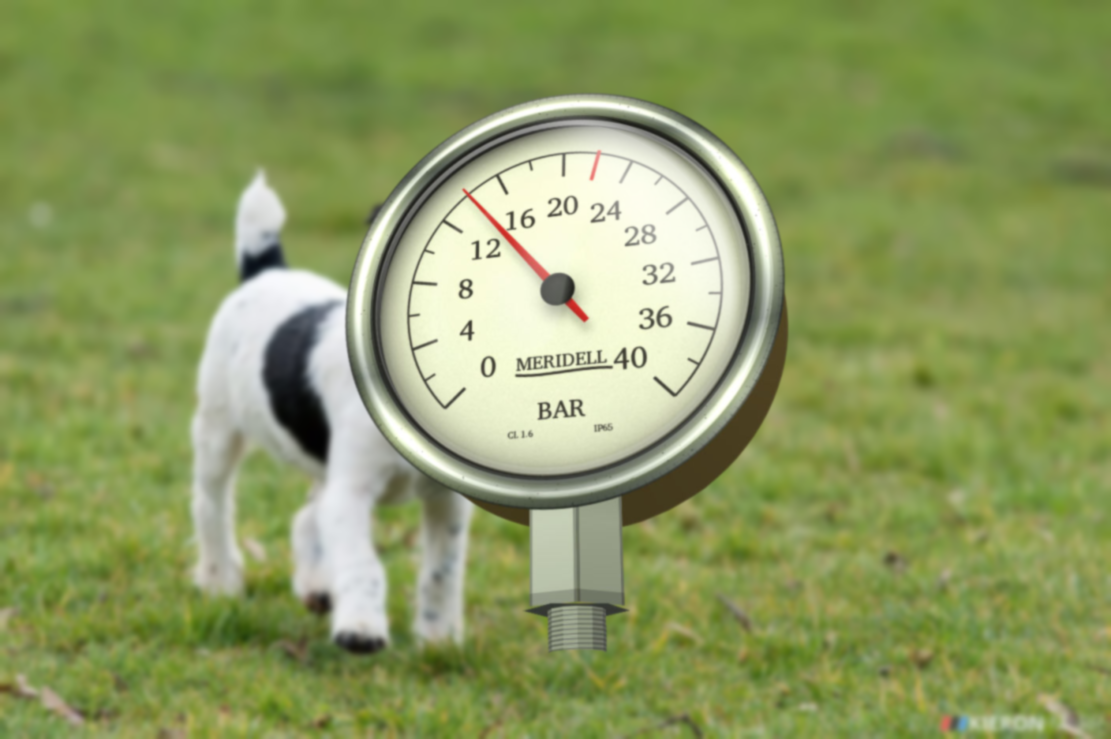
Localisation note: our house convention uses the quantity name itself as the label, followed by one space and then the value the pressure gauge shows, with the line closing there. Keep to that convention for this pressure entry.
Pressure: 14 bar
